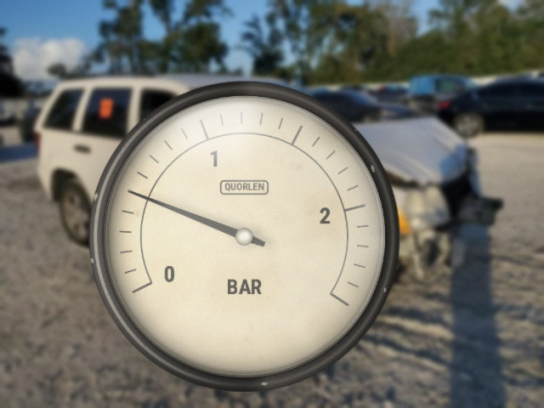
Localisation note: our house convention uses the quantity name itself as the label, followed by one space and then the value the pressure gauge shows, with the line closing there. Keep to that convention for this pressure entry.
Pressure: 0.5 bar
